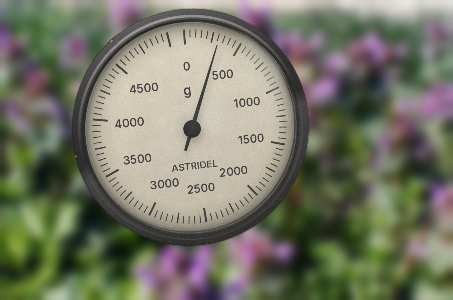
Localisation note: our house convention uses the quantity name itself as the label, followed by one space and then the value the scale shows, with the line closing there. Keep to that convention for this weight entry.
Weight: 300 g
